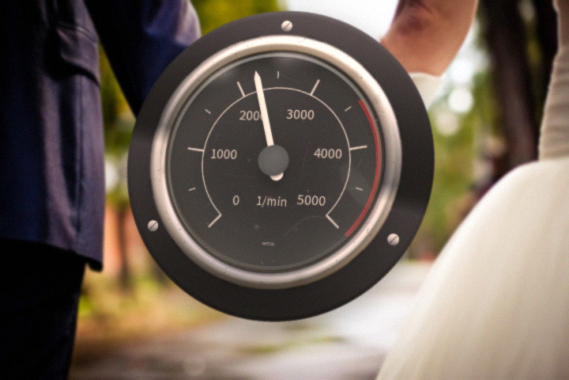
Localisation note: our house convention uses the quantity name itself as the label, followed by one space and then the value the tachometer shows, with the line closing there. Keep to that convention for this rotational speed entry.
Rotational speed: 2250 rpm
